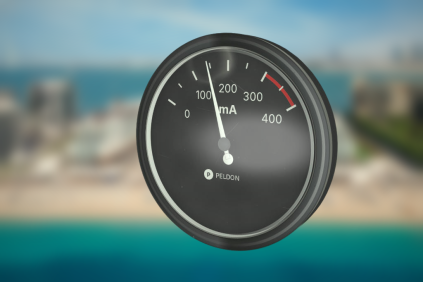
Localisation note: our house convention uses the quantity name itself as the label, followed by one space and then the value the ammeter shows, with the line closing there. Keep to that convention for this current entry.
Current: 150 mA
